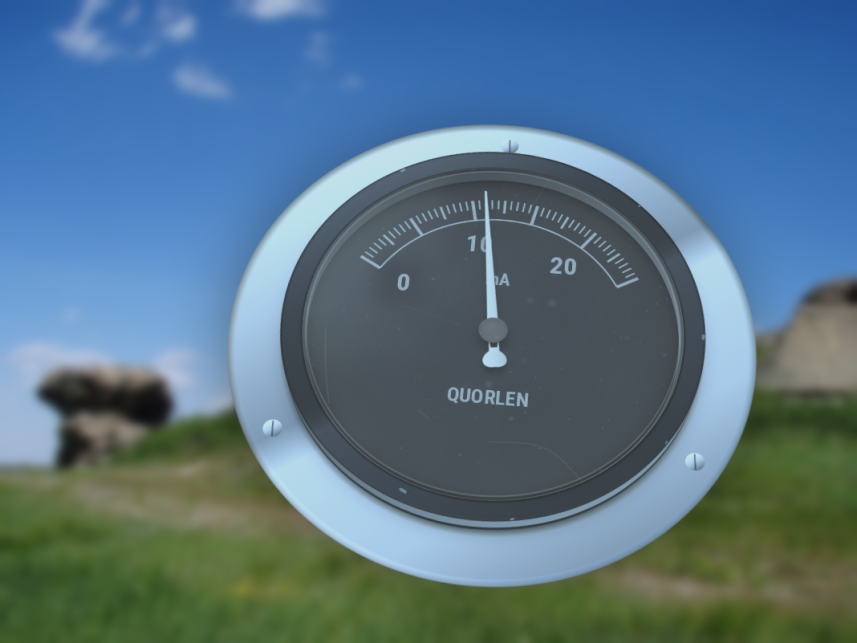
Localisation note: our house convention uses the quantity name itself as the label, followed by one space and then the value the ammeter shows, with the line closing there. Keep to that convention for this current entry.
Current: 11 mA
